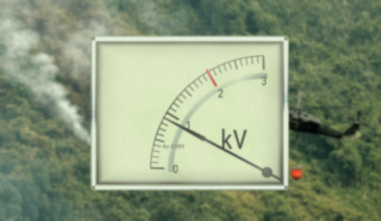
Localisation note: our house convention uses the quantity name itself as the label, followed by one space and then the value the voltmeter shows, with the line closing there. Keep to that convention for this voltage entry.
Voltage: 0.9 kV
